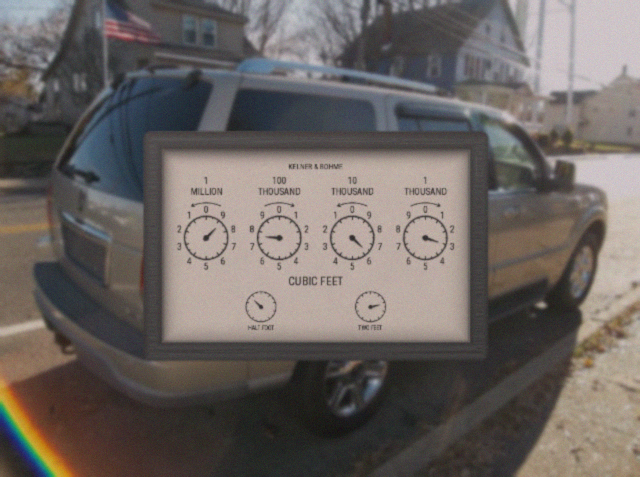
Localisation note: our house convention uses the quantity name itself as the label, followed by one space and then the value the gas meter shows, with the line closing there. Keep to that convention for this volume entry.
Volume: 876300 ft³
